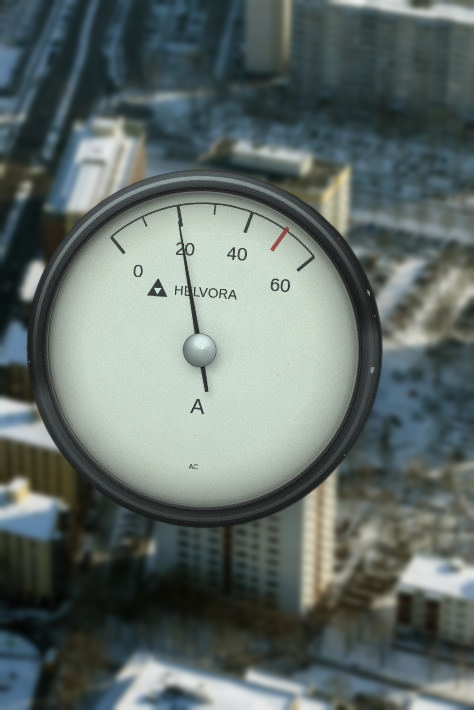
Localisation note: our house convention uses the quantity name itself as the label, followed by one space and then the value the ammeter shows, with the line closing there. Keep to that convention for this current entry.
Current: 20 A
